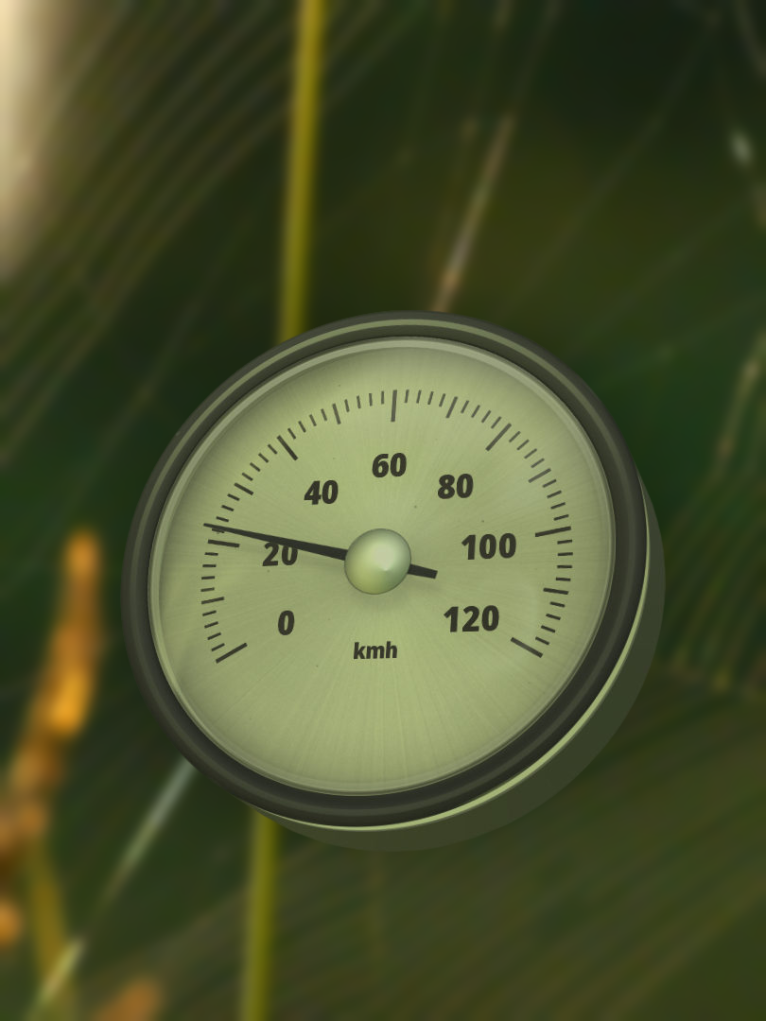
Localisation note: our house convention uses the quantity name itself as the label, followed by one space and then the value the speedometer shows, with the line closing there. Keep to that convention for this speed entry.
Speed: 22 km/h
